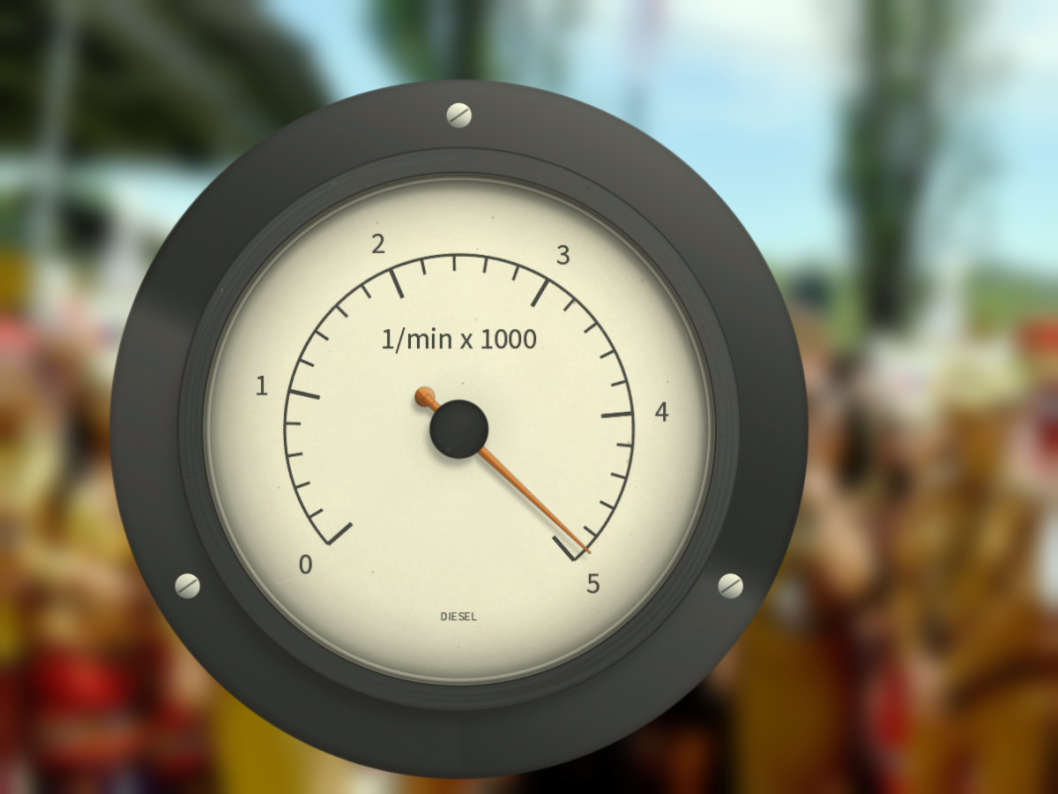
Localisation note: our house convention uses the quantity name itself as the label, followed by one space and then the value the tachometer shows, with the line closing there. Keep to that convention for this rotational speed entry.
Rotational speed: 4900 rpm
